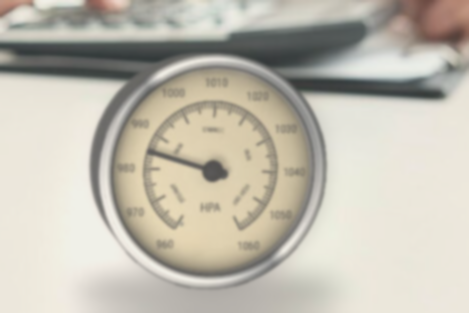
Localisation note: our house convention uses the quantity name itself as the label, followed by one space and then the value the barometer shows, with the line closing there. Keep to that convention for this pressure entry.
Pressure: 985 hPa
